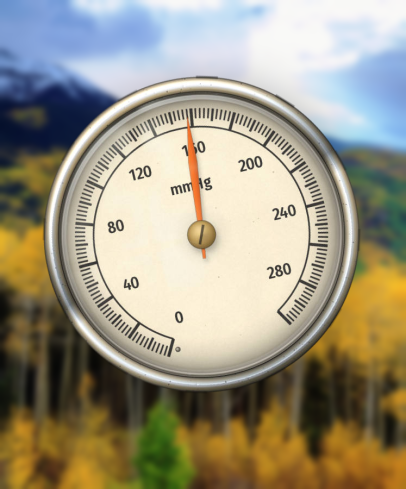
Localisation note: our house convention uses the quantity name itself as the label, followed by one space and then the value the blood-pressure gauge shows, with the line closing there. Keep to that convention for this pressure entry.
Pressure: 158 mmHg
